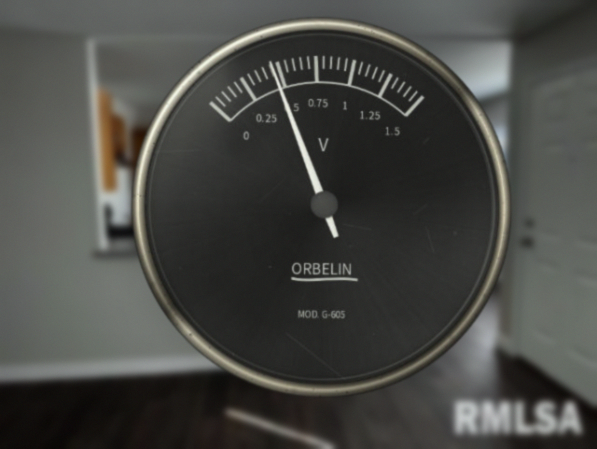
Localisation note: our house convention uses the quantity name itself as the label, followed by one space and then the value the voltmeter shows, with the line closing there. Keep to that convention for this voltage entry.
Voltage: 0.45 V
